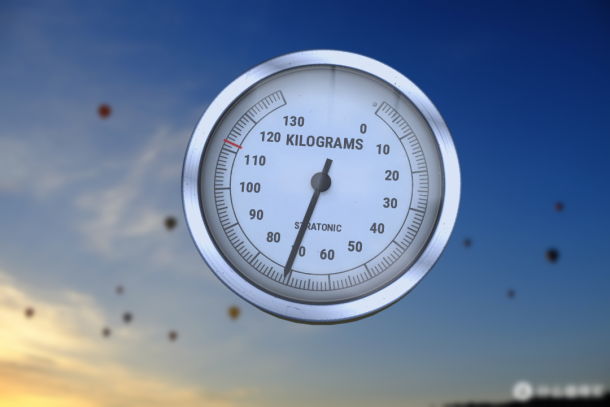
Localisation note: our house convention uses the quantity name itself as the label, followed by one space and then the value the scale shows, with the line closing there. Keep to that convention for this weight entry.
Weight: 71 kg
